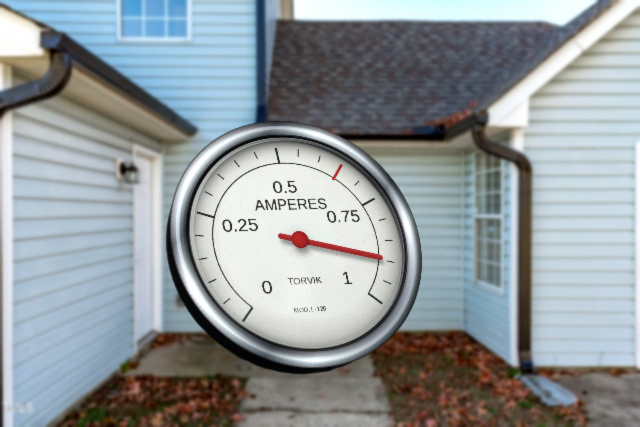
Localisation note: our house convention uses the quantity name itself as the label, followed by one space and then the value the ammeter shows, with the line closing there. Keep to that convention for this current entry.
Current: 0.9 A
